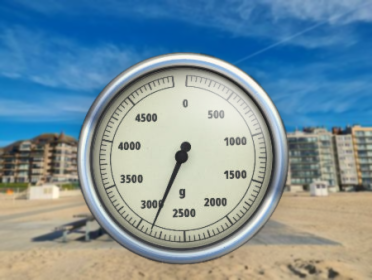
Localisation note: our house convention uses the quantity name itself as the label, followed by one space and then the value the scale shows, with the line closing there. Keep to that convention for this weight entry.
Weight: 2850 g
